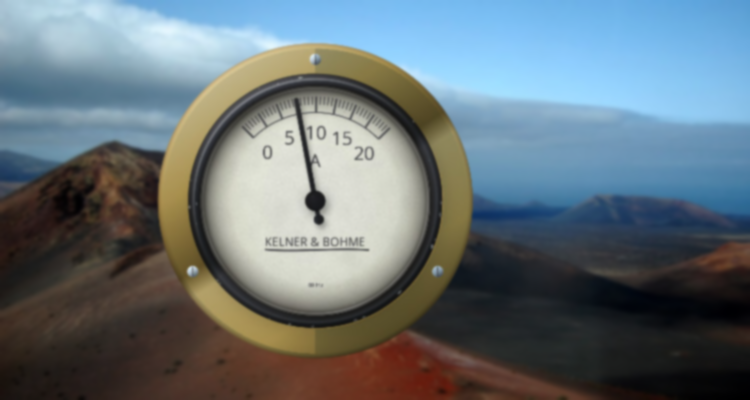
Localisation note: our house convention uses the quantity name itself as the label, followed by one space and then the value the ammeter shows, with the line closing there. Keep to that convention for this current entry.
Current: 7.5 A
